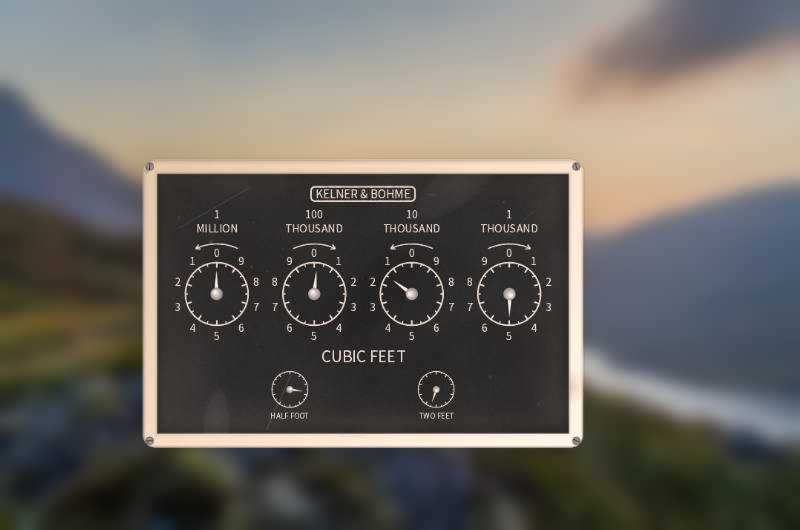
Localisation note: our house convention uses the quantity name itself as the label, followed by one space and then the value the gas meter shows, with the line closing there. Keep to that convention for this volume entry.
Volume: 1500 ft³
